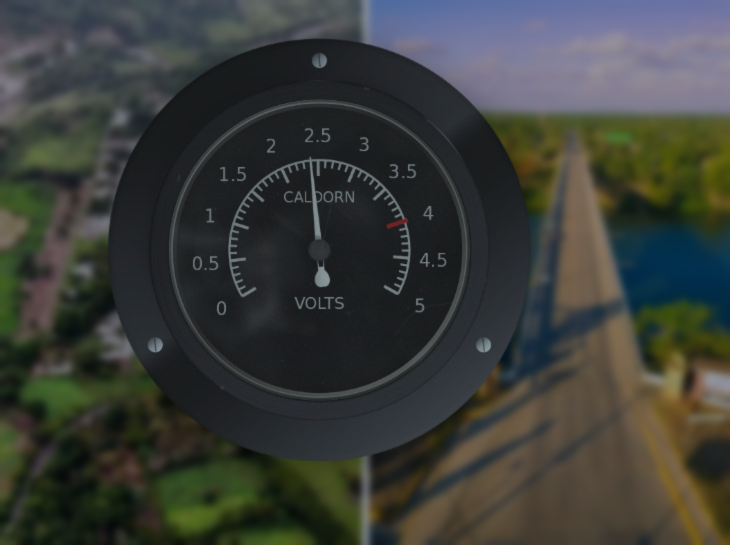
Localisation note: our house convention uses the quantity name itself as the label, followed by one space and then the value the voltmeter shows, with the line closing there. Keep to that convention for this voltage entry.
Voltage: 2.4 V
